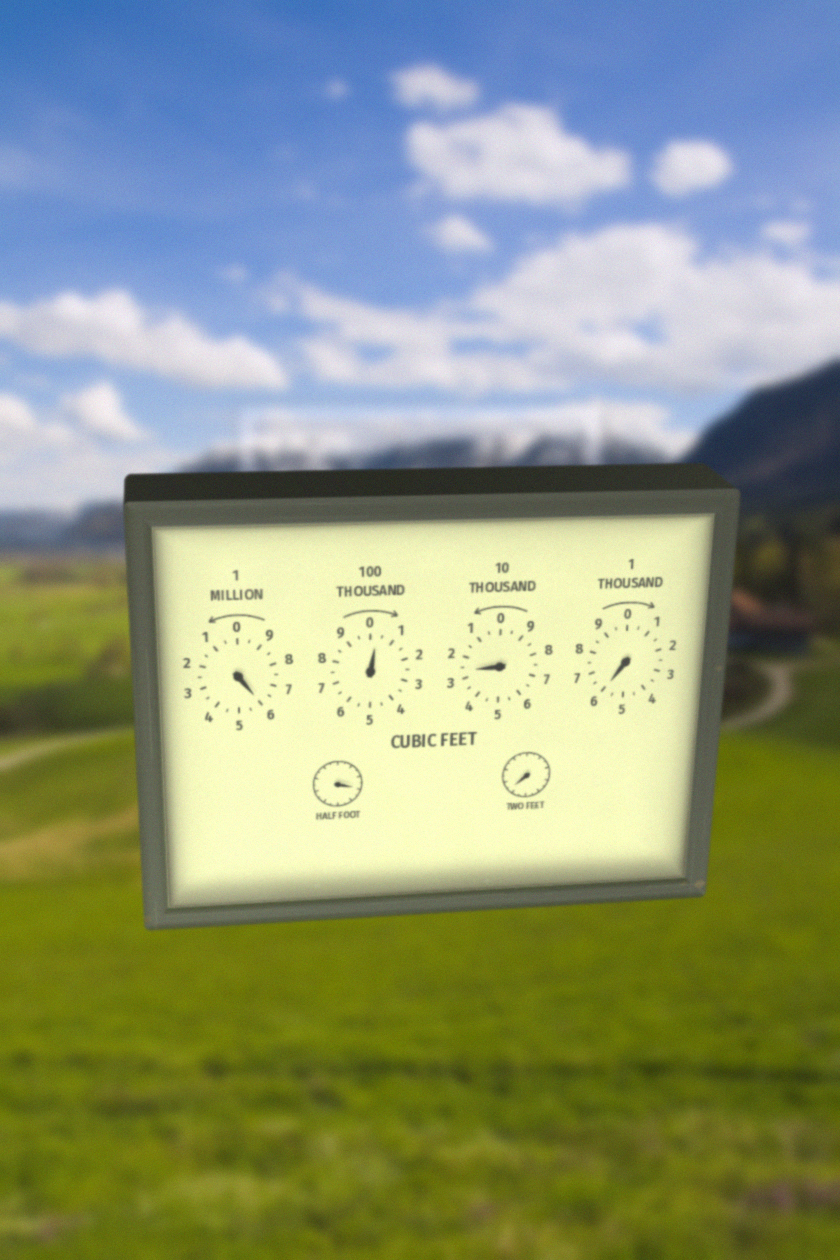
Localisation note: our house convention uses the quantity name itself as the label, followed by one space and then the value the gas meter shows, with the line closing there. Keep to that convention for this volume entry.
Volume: 602600 ft³
